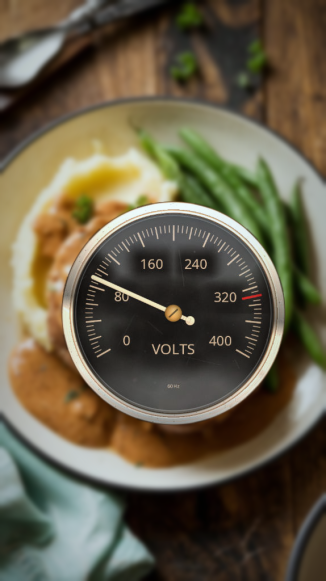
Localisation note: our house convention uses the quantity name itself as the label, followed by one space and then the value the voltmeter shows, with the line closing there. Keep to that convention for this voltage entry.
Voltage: 90 V
